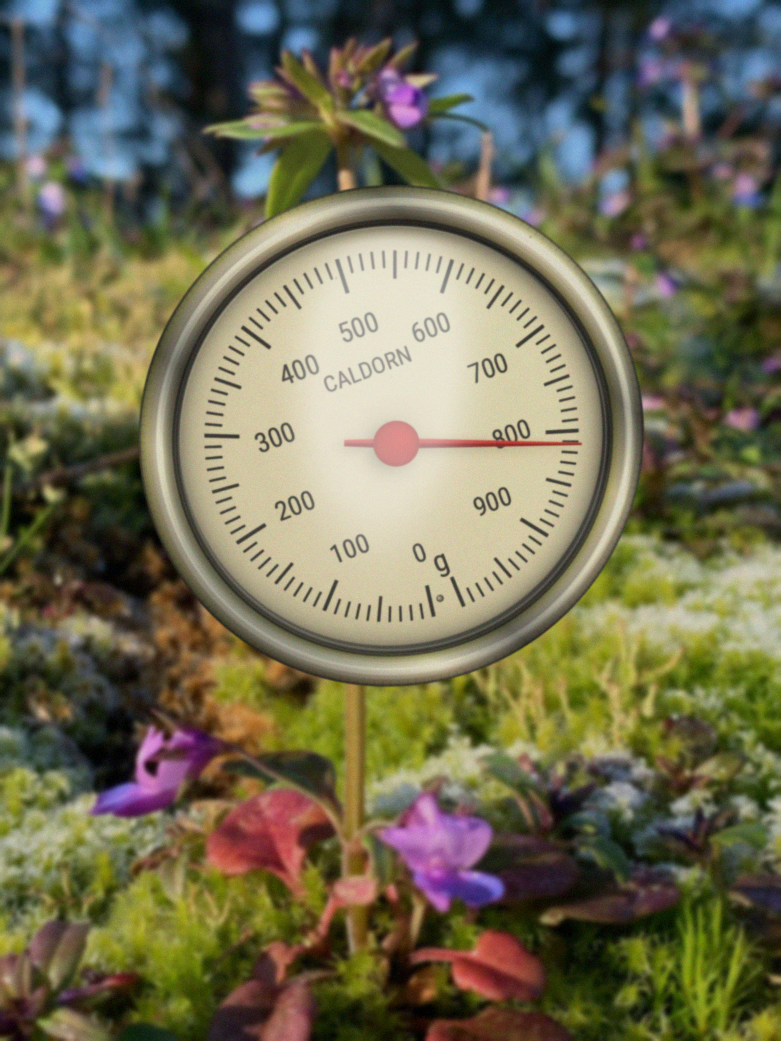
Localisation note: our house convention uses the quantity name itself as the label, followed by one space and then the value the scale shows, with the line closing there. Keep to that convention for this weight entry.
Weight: 810 g
